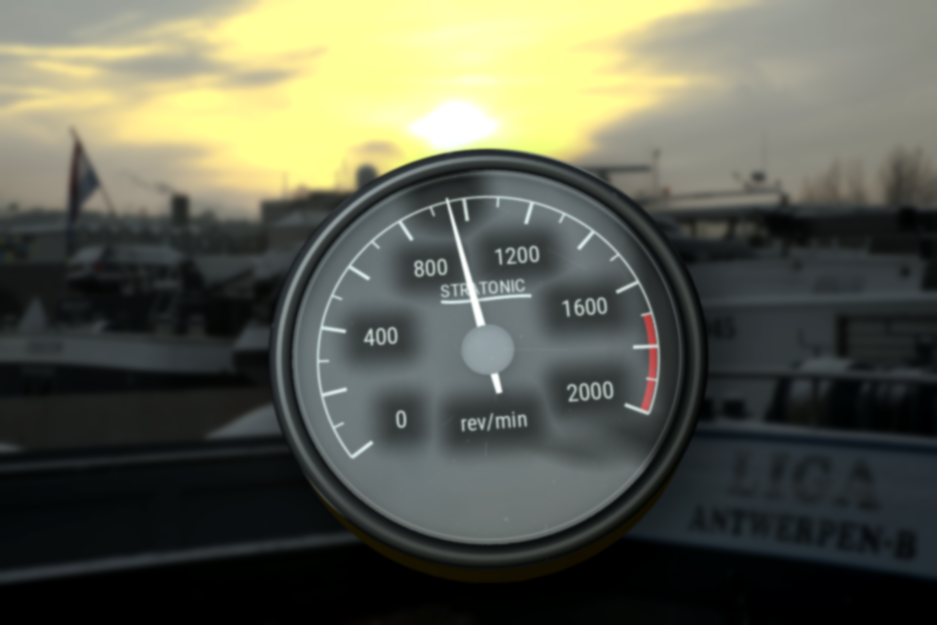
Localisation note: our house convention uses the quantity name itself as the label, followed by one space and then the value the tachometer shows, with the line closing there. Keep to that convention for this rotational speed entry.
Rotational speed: 950 rpm
